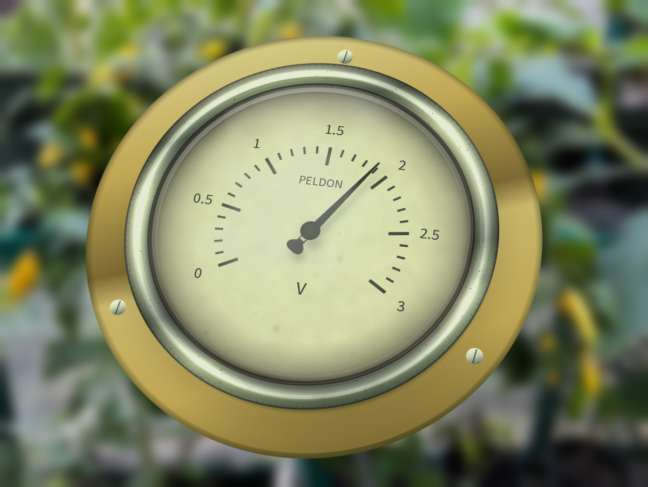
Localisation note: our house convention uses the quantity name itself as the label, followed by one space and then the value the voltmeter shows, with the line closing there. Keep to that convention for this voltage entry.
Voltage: 1.9 V
